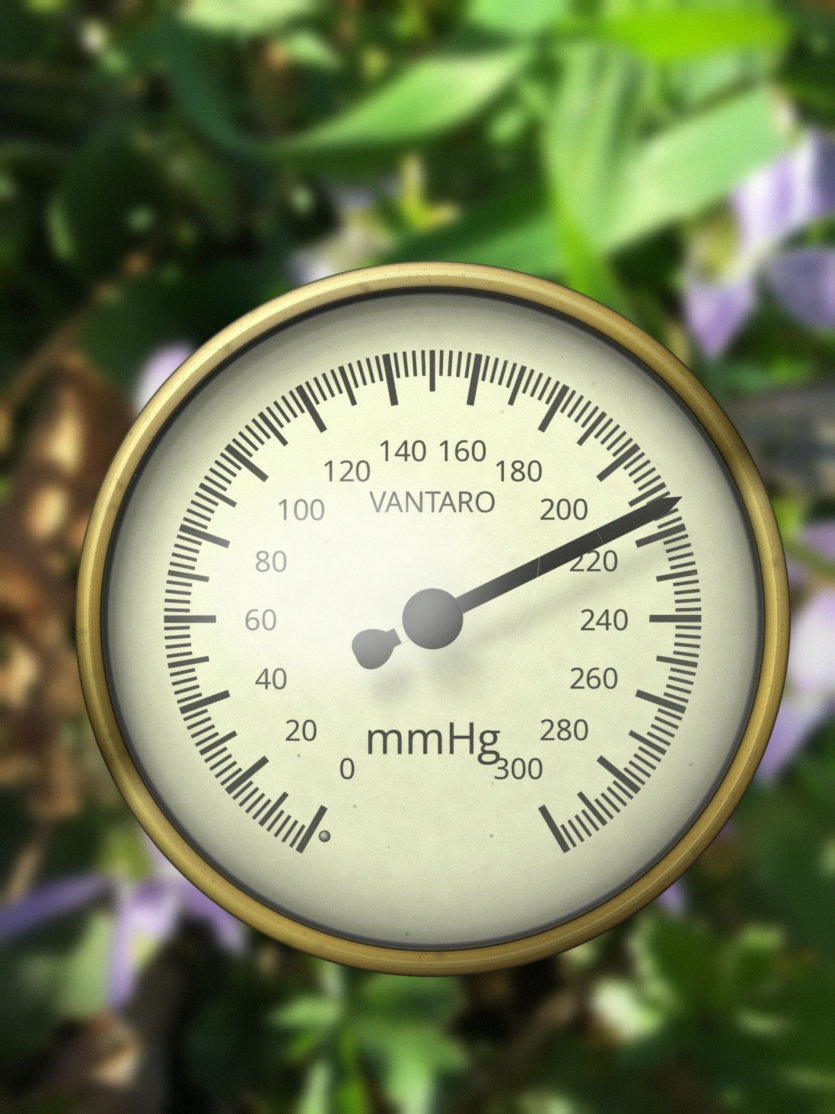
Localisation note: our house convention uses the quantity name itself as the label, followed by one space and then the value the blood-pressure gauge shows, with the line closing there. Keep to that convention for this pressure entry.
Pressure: 214 mmHg
